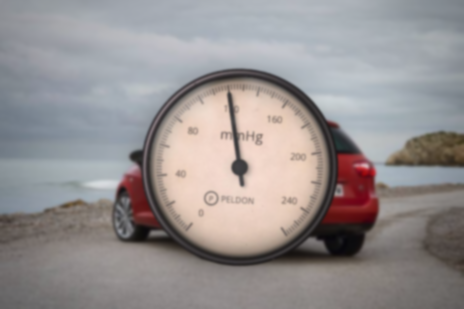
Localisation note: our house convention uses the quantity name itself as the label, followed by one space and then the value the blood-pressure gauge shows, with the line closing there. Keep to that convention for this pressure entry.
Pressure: 120 mmHg
